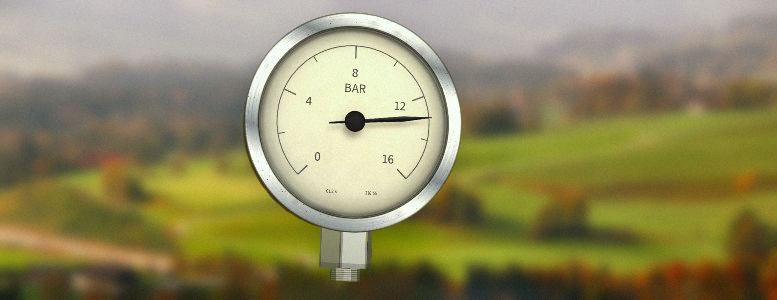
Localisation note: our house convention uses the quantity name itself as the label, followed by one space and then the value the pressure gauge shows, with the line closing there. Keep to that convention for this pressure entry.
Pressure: 13 bar
